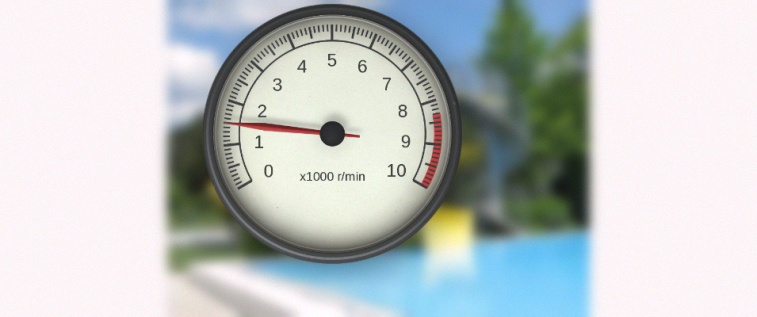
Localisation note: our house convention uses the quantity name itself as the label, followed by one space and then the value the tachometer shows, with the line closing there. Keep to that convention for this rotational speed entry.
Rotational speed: 1500 rpm
